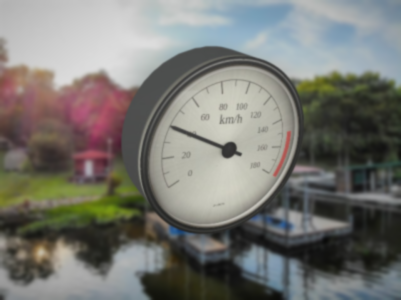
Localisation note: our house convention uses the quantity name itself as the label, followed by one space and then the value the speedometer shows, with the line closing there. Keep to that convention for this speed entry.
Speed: 40 km/h
